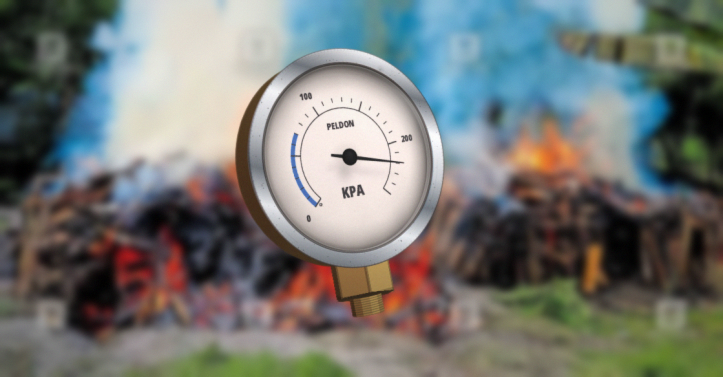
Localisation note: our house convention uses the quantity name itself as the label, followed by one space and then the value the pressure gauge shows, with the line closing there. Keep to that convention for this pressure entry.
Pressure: 220 kPa
